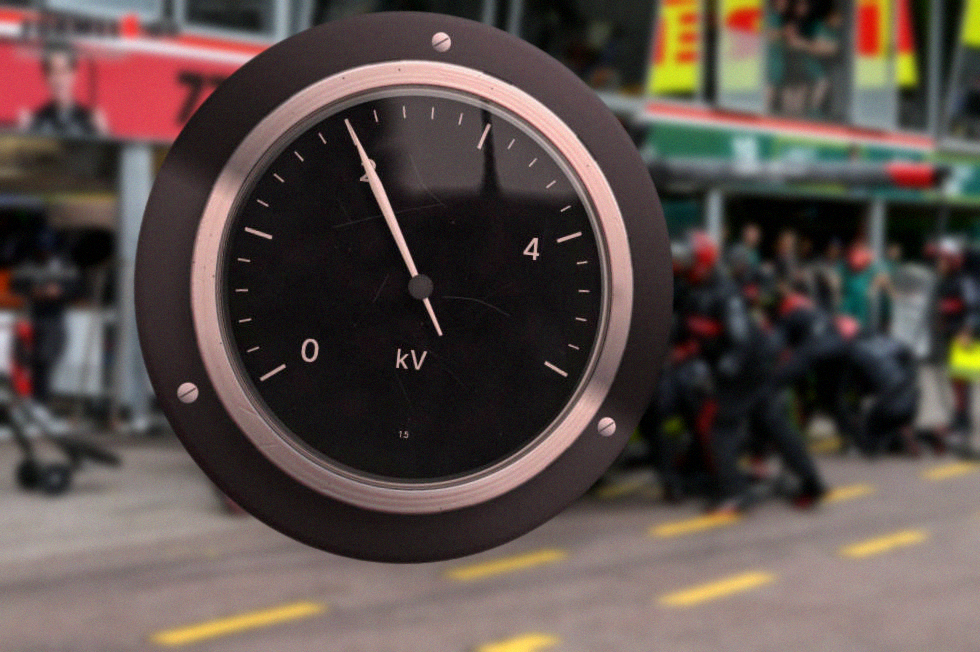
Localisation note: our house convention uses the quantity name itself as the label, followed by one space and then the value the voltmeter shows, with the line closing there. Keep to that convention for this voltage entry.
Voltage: 2 kV
